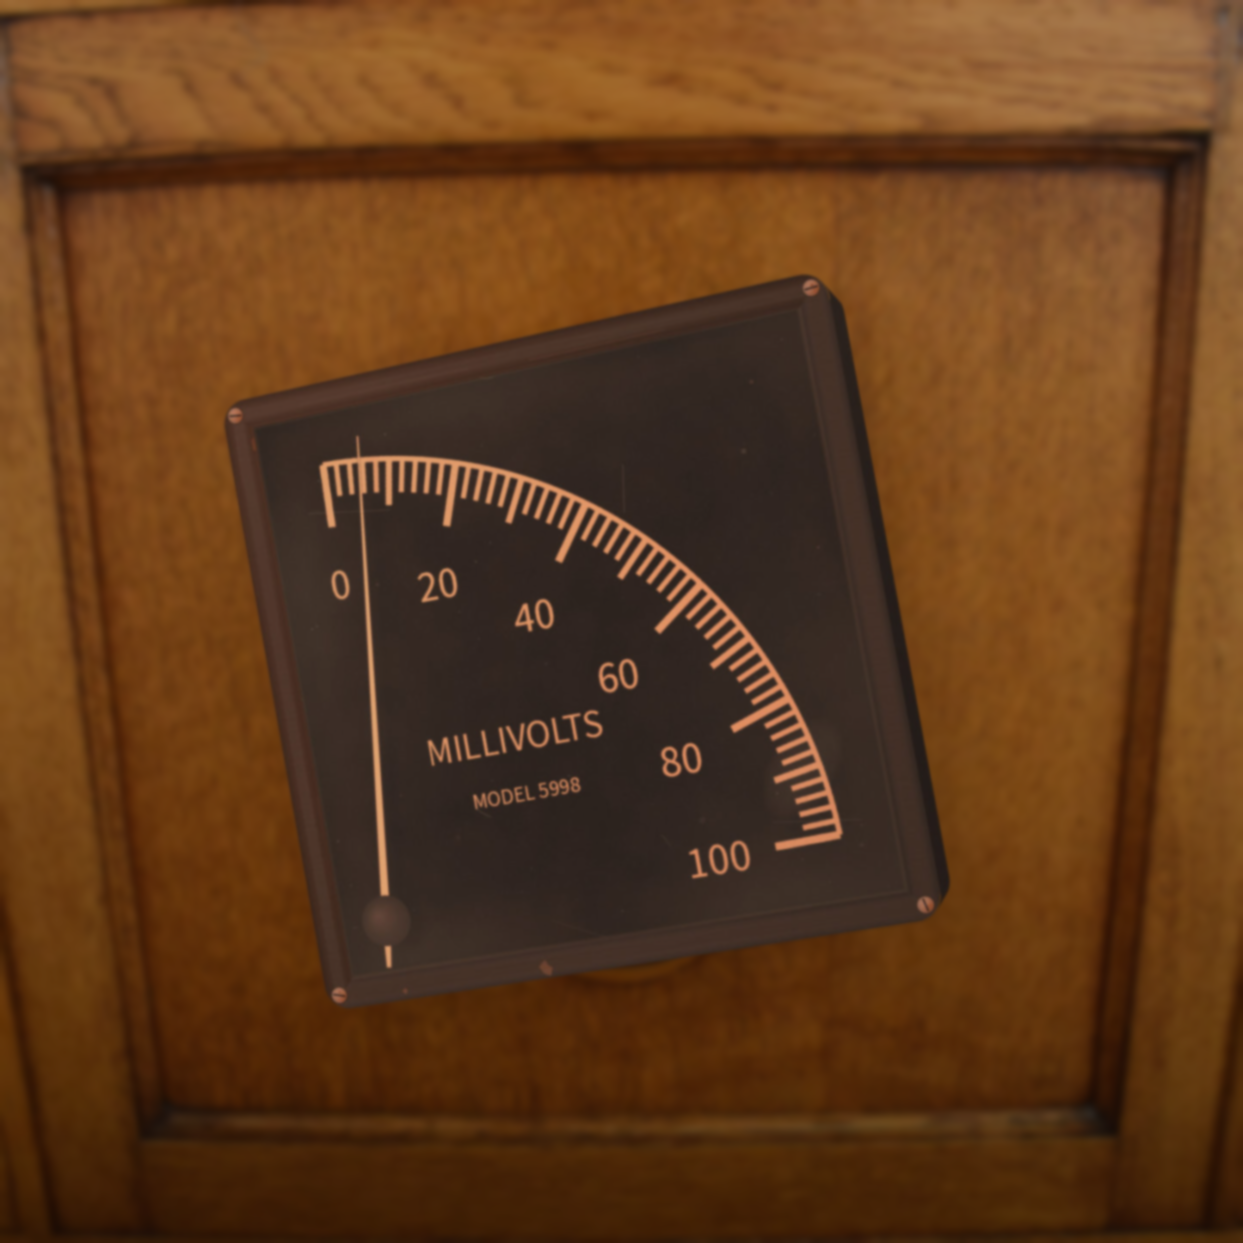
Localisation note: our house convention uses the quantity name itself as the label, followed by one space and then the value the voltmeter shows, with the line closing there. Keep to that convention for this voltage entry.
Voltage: 6 mV
